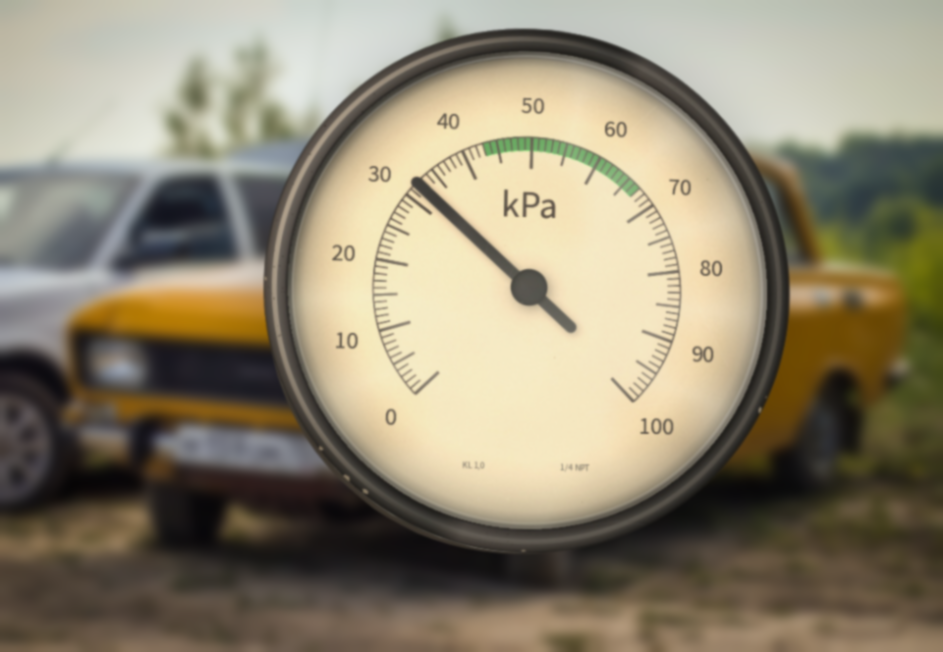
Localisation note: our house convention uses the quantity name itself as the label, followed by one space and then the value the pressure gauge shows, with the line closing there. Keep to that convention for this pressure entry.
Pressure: 32 kPa
